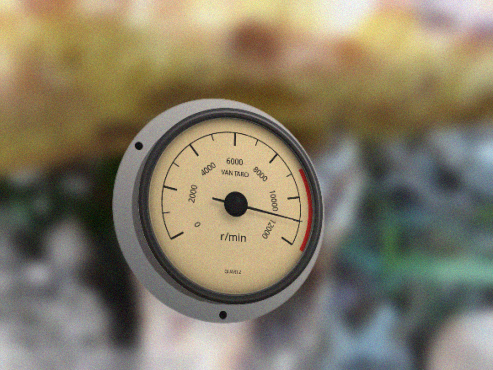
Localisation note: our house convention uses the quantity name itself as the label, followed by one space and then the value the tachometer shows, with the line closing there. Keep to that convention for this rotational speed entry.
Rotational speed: 11000 rpm
